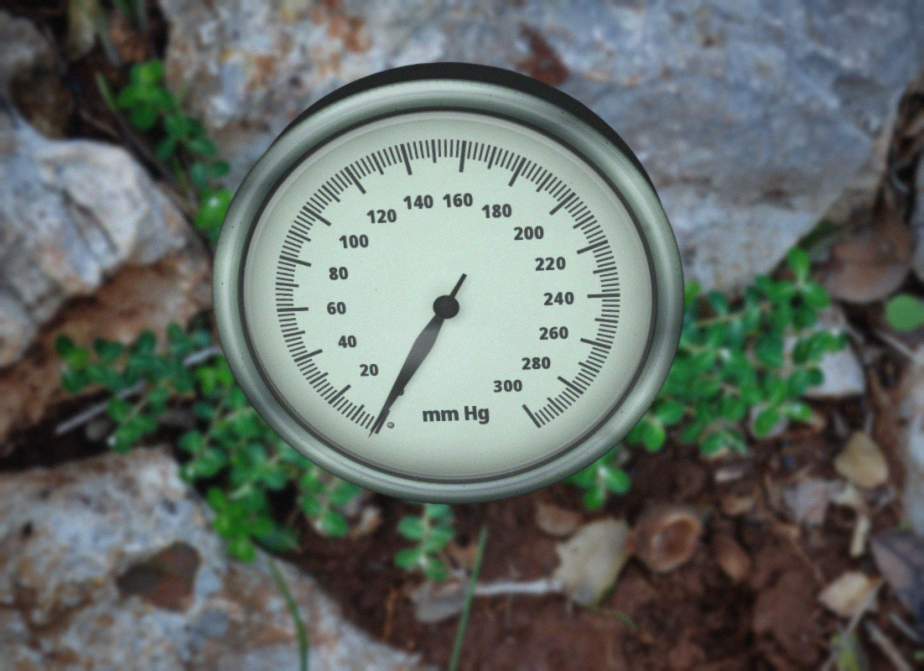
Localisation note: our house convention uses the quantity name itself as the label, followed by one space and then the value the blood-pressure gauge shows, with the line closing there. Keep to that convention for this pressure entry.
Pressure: 2 mmHg
